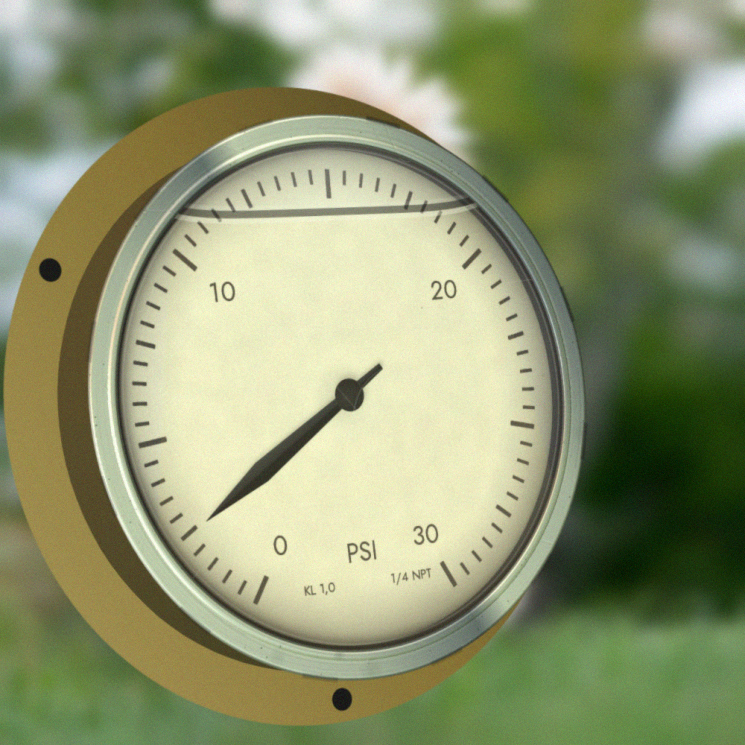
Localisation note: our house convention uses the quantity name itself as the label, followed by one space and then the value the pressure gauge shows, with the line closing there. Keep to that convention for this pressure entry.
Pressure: 2.5 psi
